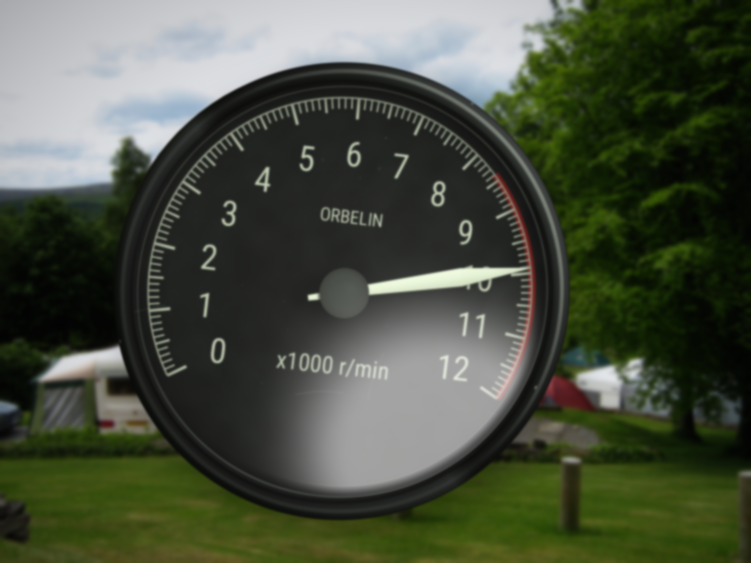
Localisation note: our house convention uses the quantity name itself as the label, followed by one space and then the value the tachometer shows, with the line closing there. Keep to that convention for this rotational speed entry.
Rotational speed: 9900 rpm
